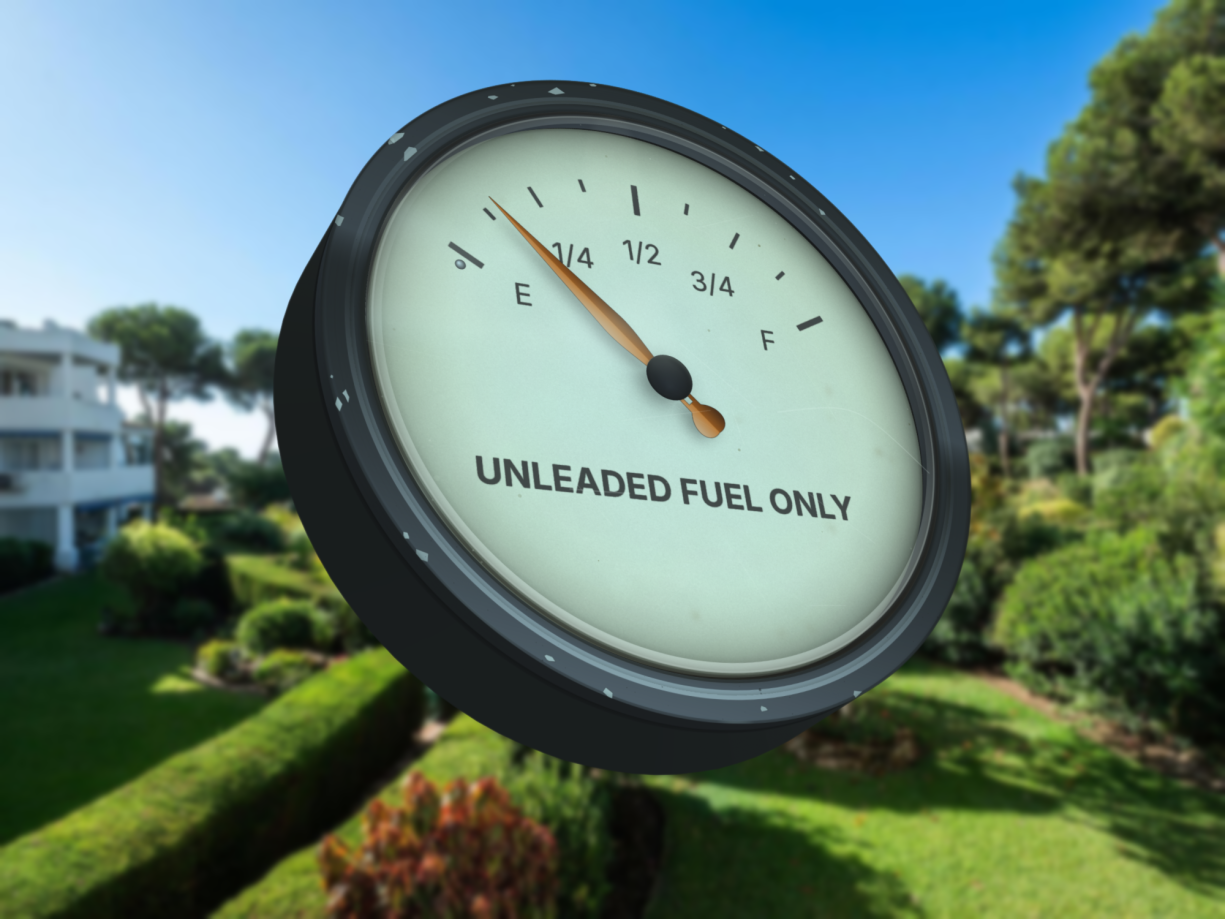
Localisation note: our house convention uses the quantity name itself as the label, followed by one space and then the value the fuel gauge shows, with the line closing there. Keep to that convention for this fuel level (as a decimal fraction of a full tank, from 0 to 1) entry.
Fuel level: 0.125
